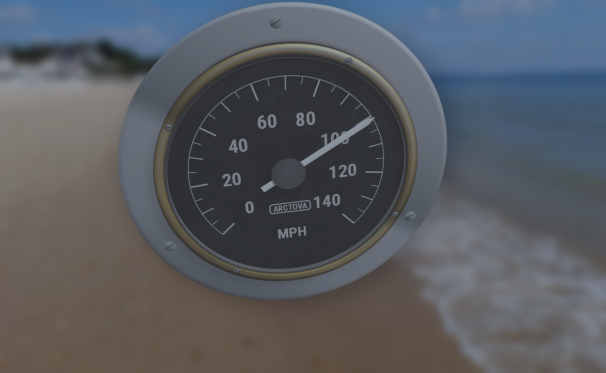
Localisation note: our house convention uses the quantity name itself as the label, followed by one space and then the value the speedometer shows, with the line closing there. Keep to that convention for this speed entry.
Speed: 100 mph
